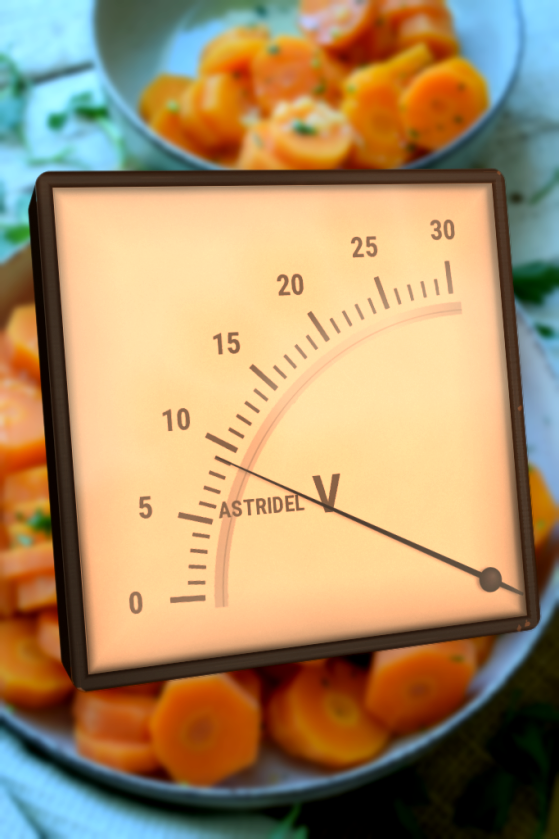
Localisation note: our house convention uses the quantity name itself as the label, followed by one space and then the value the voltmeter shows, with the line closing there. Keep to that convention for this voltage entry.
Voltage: 9 V
